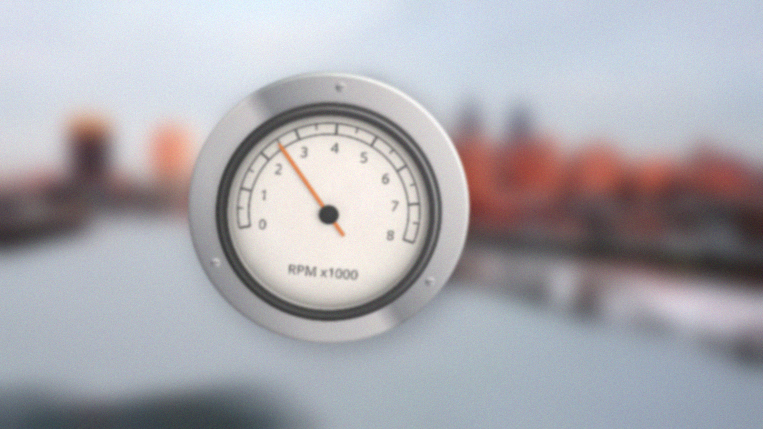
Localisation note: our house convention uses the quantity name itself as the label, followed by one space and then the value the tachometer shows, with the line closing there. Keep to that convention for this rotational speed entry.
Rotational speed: 2500 rpm
